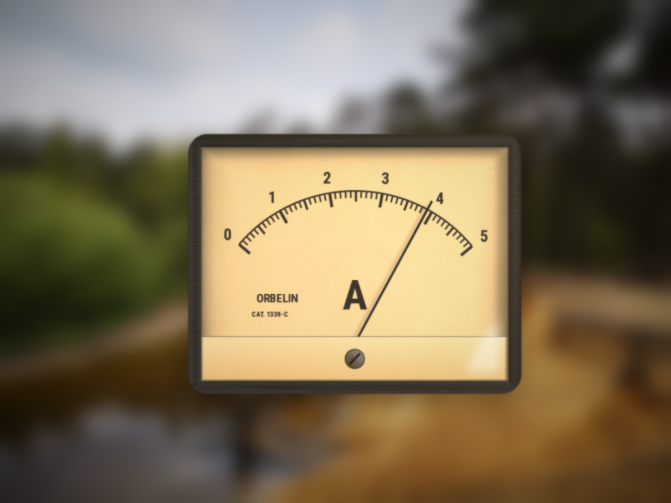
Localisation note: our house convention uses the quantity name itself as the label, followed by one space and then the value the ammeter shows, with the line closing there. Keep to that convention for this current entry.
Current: 3.9 A
